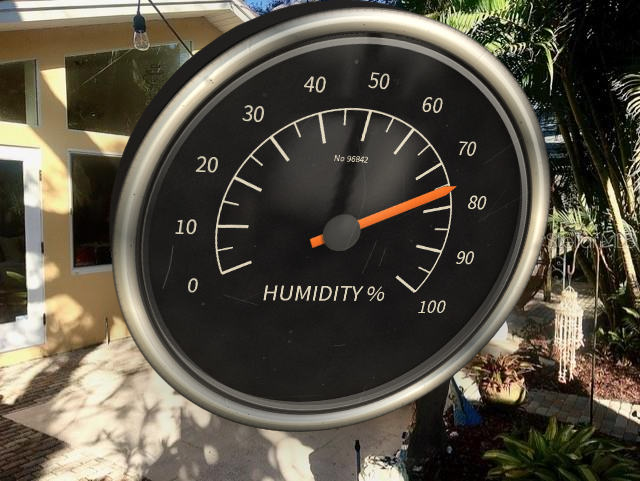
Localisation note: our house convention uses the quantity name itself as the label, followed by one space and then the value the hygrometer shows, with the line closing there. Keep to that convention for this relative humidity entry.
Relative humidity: 75 %
